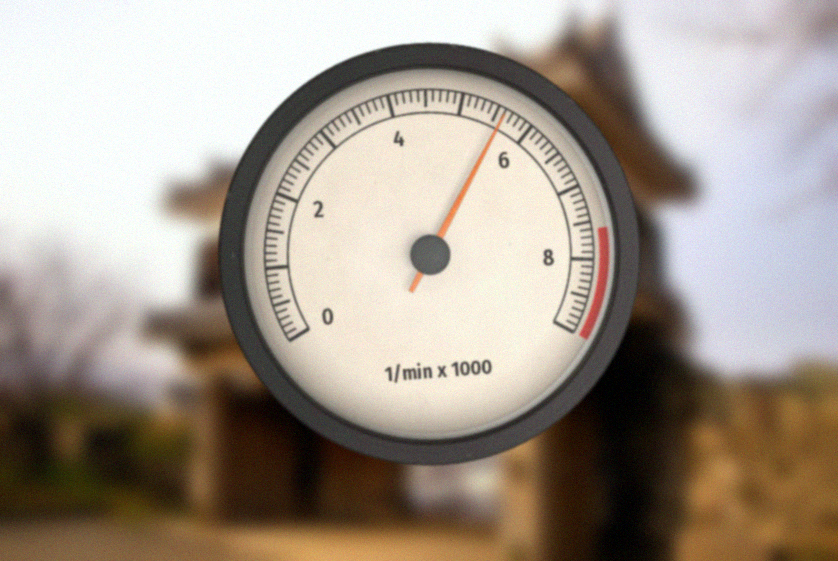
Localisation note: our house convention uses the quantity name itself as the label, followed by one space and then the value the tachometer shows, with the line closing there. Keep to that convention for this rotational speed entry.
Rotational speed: 5600 rpm
